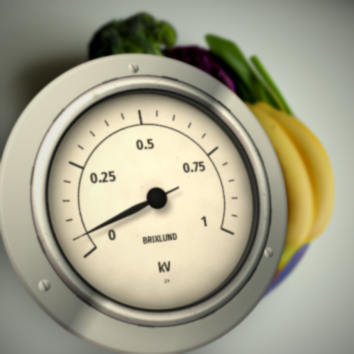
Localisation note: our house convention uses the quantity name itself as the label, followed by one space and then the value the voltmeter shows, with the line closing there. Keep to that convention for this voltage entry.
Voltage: 0.05 kV
